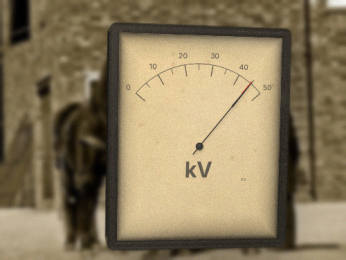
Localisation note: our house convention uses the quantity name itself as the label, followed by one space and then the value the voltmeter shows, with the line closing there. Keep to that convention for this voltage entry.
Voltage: 45 kV
